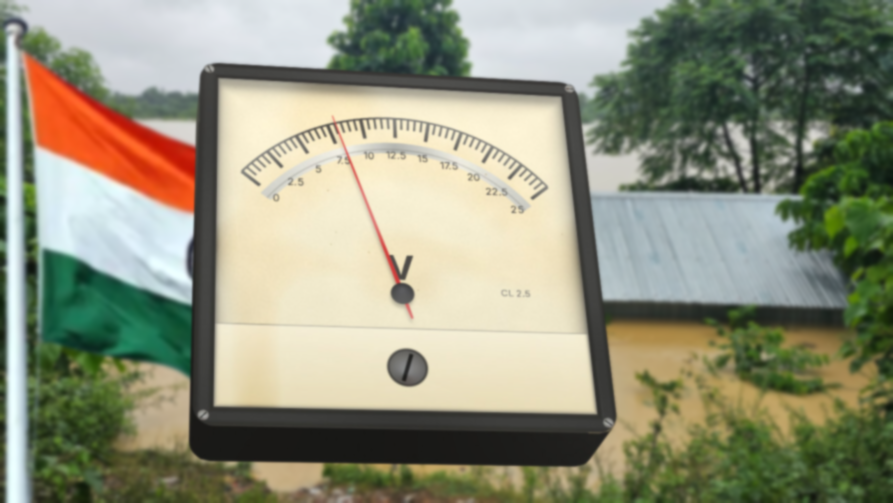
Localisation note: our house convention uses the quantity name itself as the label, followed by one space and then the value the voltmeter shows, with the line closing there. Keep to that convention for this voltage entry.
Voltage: 8 V
